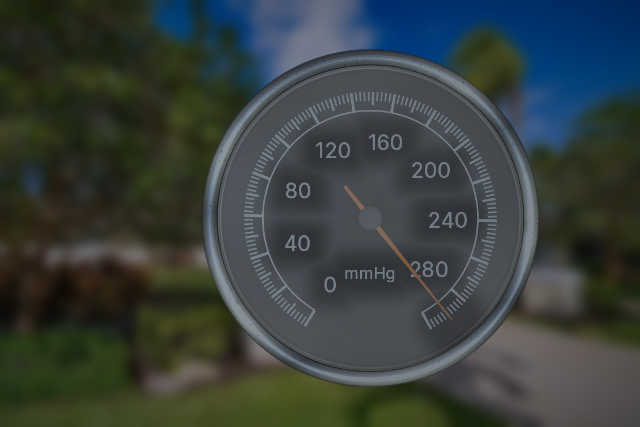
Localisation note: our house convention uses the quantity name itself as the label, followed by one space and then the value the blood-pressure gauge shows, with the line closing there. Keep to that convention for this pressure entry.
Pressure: 290 mmHg
